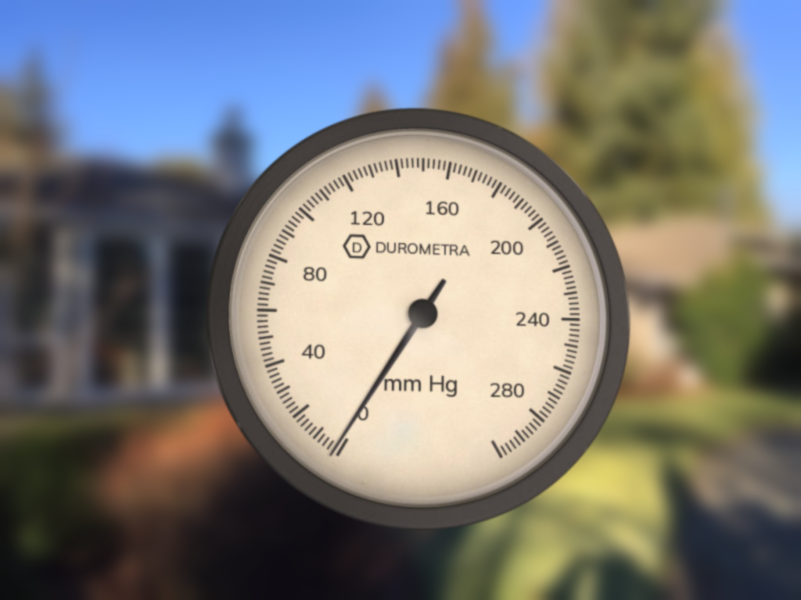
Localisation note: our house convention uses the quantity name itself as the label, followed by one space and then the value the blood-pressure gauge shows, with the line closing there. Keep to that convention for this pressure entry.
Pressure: 2 mmHg
